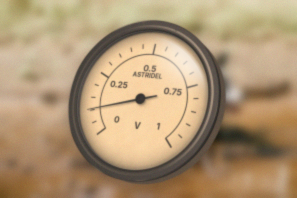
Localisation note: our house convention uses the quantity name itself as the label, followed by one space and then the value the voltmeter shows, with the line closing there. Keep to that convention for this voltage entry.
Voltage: 0.1 V
